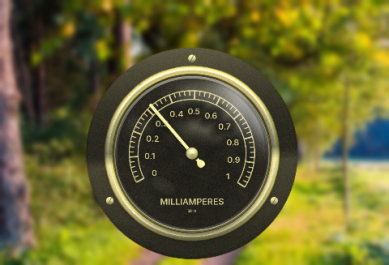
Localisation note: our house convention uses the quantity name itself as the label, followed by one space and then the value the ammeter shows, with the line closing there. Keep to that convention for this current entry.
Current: 0.32 mA
